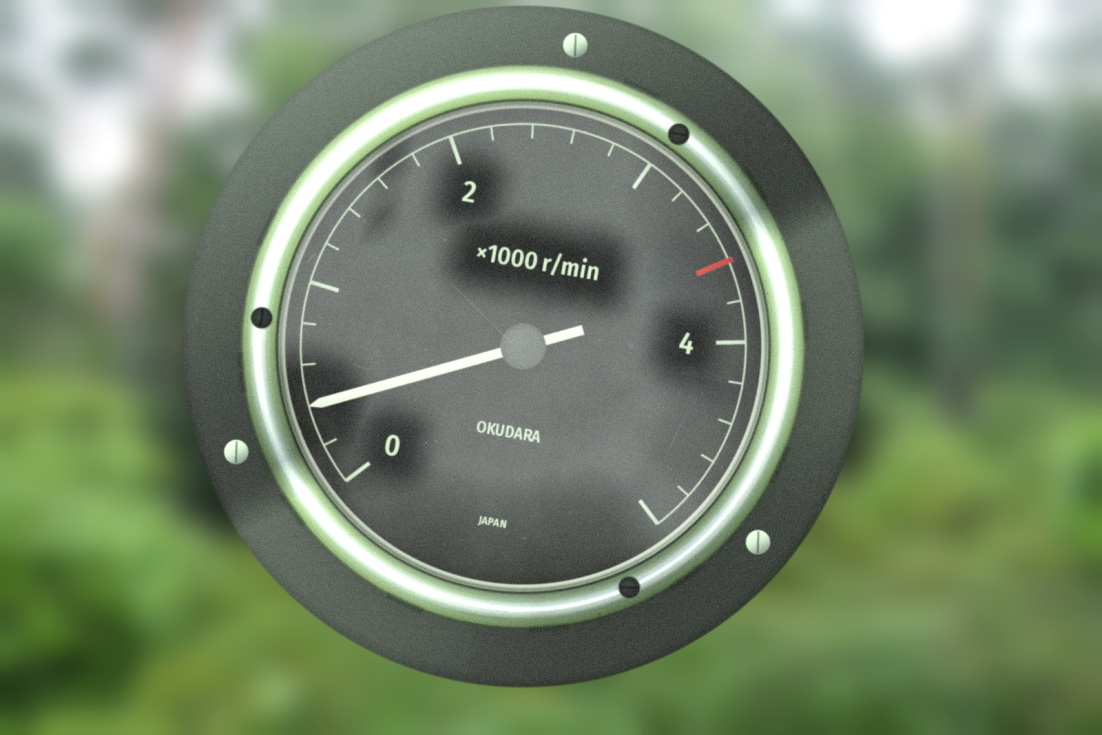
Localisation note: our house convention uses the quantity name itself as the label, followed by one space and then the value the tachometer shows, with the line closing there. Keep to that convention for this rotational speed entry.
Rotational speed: 400 rpm
